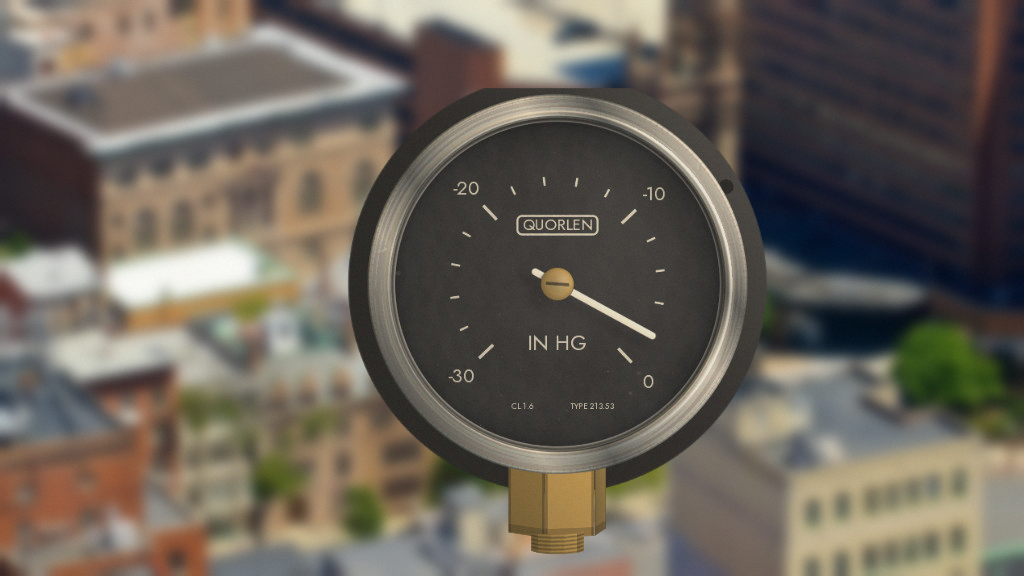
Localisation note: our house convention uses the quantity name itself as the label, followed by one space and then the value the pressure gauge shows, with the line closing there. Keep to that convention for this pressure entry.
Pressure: -2 inHg
